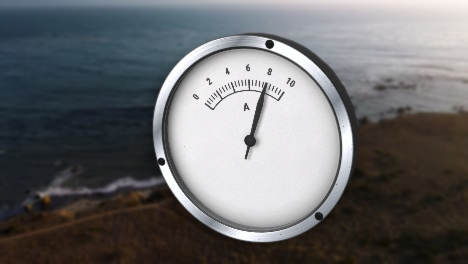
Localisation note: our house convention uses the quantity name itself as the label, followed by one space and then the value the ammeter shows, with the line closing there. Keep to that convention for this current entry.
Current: 8 A
